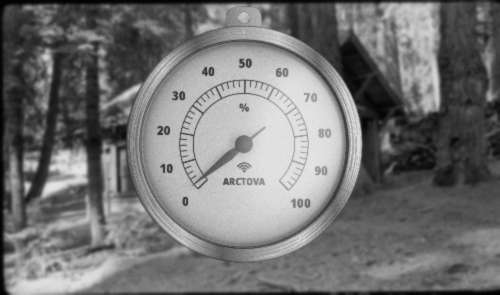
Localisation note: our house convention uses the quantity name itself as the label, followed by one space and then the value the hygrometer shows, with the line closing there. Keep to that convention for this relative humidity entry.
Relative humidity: 2 %
